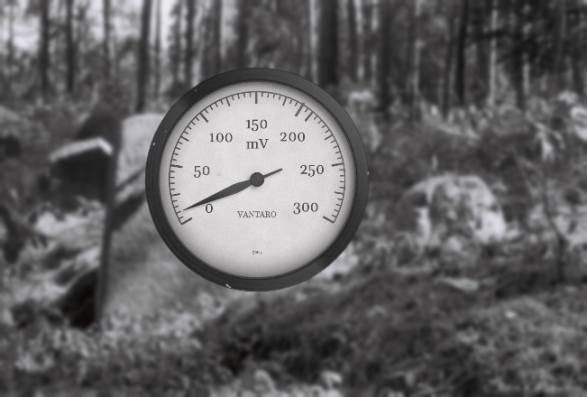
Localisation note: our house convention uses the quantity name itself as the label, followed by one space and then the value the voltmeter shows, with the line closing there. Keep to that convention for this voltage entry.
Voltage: 10 mV
